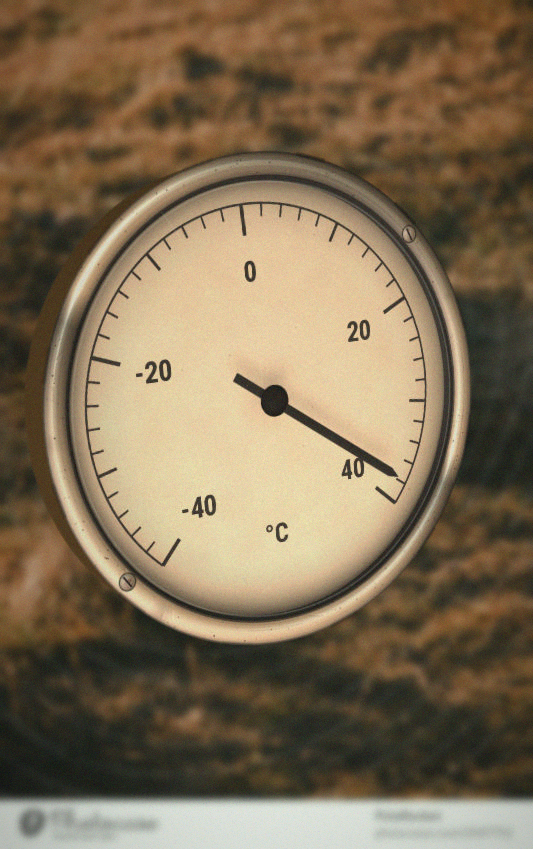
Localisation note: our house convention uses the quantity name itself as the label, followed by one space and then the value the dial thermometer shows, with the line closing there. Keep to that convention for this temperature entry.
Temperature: 38 °C
